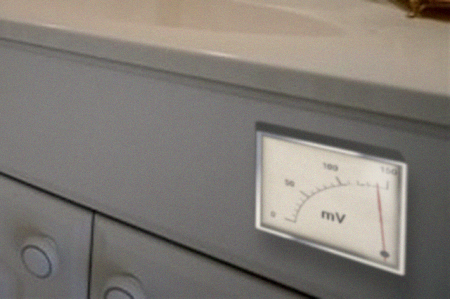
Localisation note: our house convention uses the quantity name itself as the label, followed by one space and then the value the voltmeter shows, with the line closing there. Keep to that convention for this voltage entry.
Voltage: 140 mV
